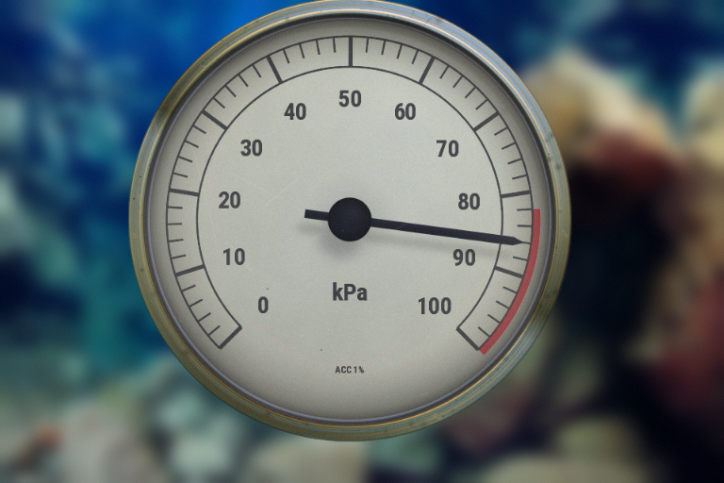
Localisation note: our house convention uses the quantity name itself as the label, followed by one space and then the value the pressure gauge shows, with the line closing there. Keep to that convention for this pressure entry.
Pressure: 86 kPa
